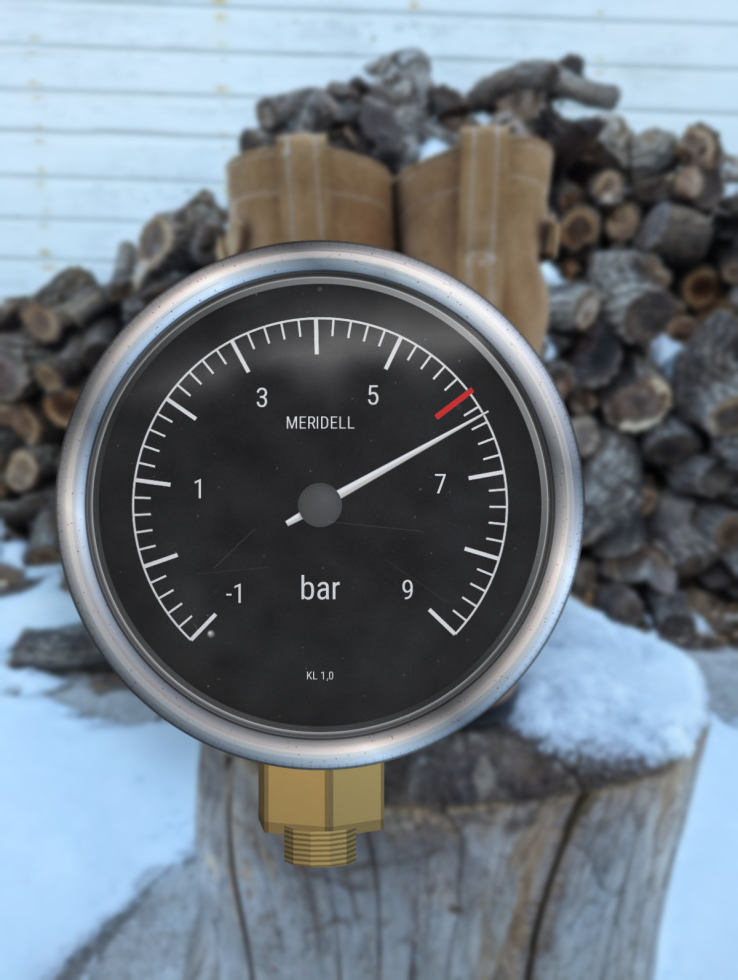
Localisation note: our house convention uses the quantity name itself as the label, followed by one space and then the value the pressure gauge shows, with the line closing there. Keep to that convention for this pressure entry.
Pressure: 6.3 bar
